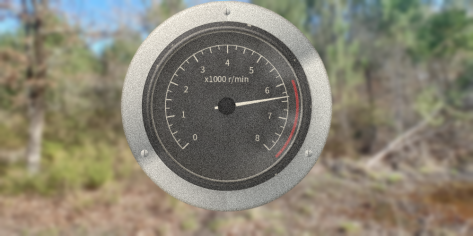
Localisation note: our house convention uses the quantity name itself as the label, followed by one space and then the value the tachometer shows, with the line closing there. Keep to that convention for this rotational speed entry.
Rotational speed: 6375 rpm
